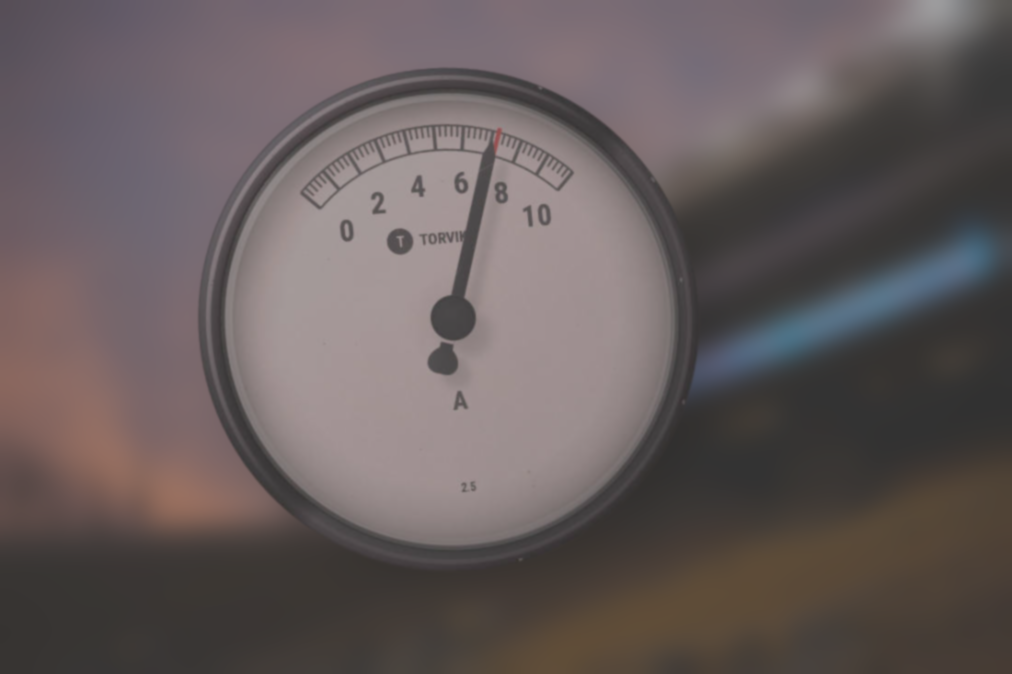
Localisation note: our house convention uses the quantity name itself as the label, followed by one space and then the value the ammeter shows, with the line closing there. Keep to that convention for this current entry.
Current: 7 A
